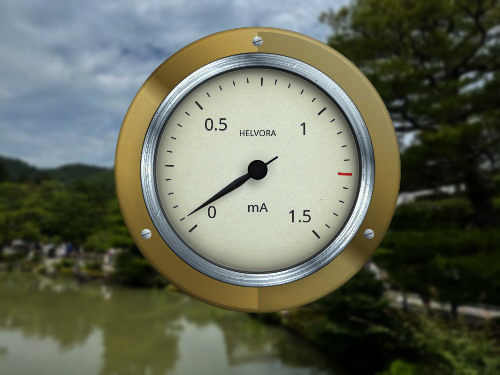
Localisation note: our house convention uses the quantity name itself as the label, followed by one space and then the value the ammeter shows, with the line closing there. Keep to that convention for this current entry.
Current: 0.05 mA
